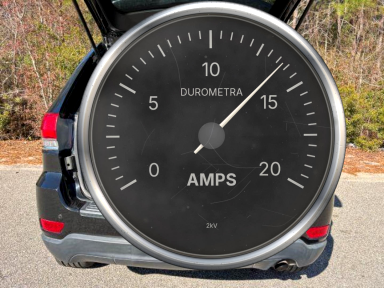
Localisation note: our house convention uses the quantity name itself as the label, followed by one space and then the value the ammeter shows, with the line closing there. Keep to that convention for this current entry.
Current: 13.75 A
